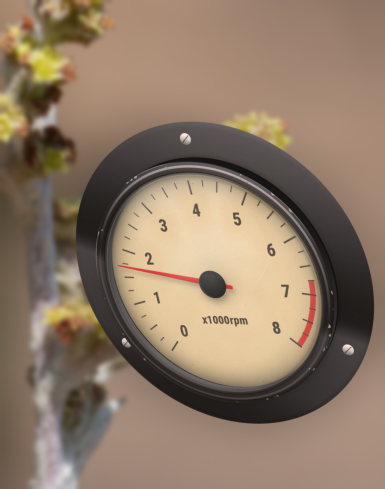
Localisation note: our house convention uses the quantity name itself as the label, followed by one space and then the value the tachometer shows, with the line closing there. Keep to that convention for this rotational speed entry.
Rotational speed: 1750 rpm
